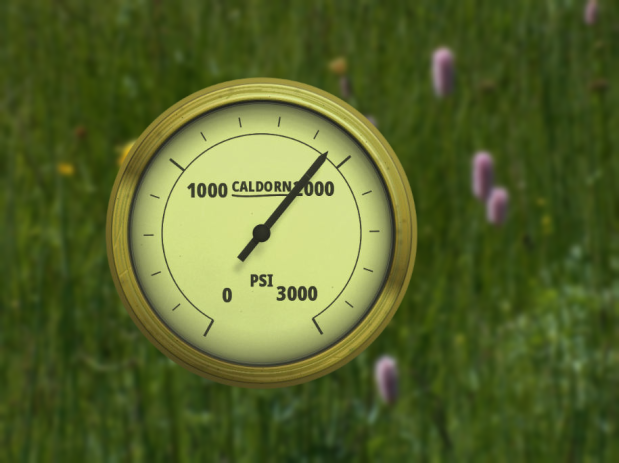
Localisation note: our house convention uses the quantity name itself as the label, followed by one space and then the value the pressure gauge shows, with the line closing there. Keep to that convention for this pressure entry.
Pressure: 1900 psi
